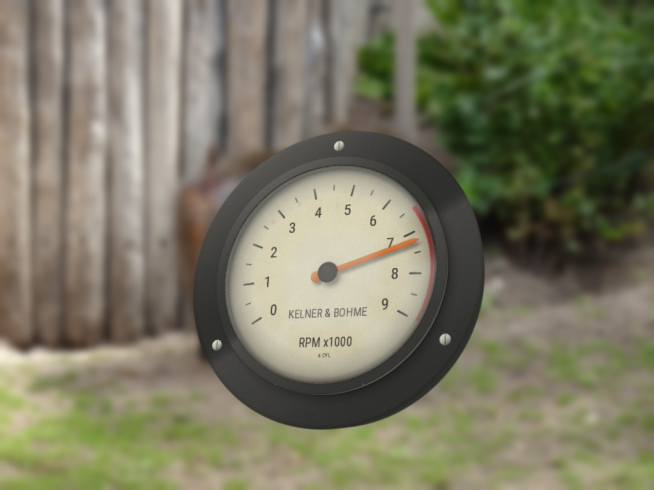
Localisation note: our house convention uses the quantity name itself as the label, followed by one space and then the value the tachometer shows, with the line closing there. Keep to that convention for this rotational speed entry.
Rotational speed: 7250 rpm
